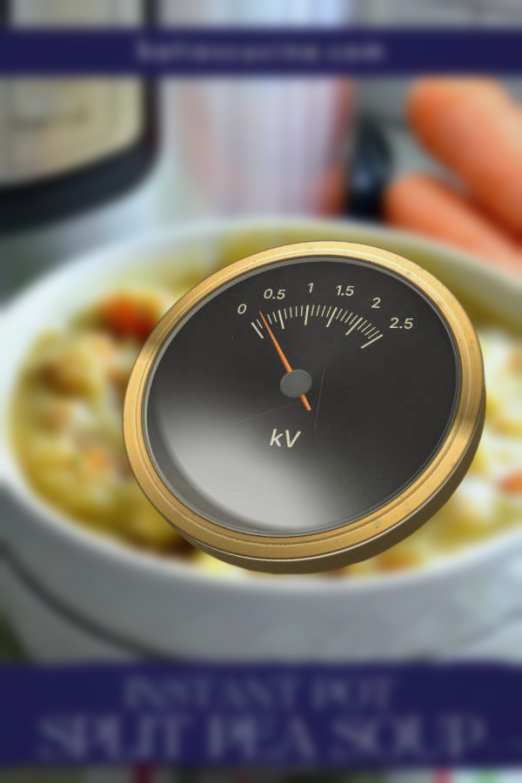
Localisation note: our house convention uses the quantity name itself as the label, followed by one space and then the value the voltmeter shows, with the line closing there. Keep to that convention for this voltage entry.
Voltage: 0.2 kV
